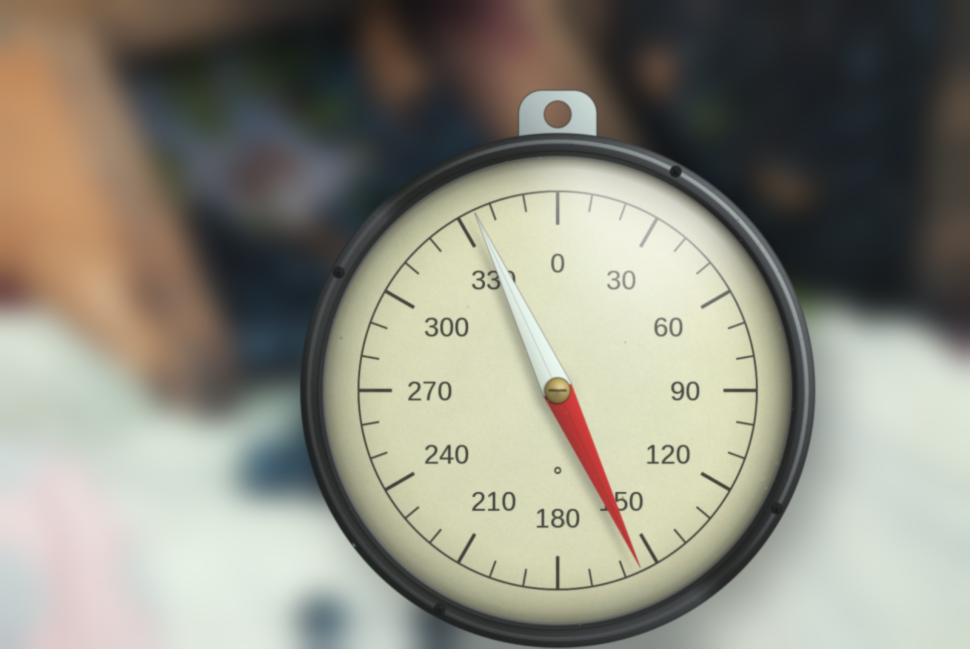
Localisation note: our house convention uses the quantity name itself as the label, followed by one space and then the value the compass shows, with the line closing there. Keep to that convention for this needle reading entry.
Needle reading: 155 °
